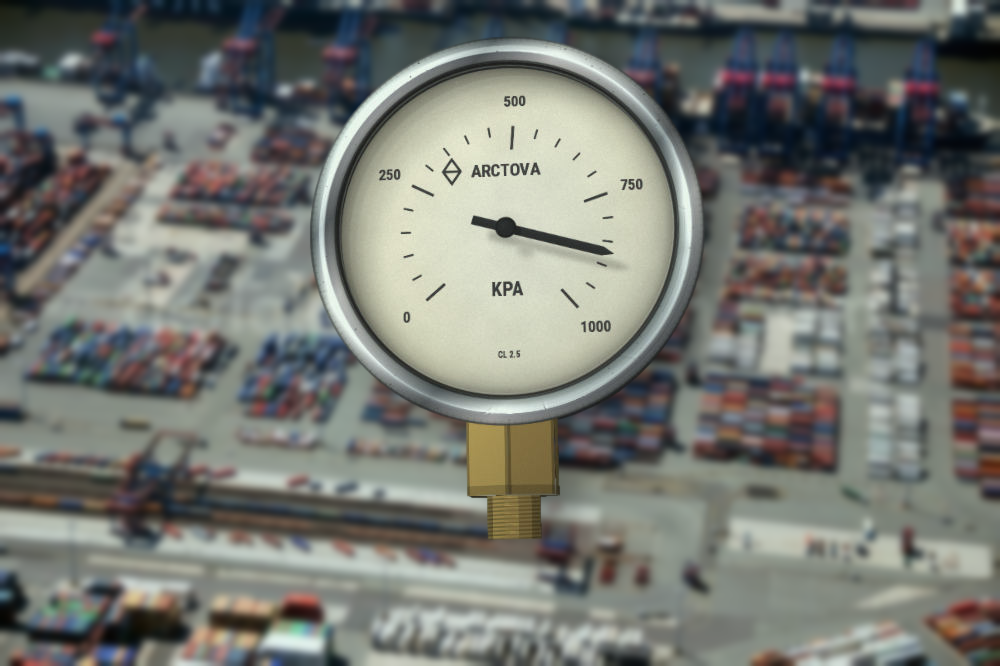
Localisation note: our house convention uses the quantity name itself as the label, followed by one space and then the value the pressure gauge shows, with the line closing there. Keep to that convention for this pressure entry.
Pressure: 875 kPa
